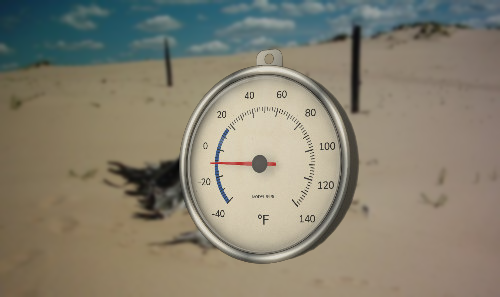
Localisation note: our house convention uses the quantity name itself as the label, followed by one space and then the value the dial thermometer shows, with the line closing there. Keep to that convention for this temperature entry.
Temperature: -10 °F
